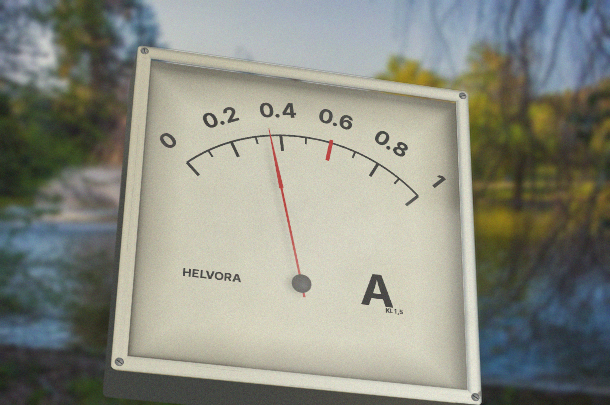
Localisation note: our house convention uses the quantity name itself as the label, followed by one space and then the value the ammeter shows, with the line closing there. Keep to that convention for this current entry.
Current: 0.35 A
